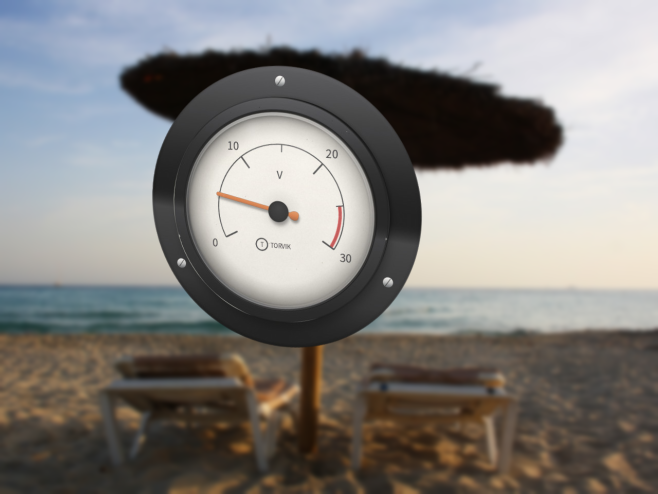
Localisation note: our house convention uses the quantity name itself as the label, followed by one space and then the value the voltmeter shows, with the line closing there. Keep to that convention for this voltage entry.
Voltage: 5 V
